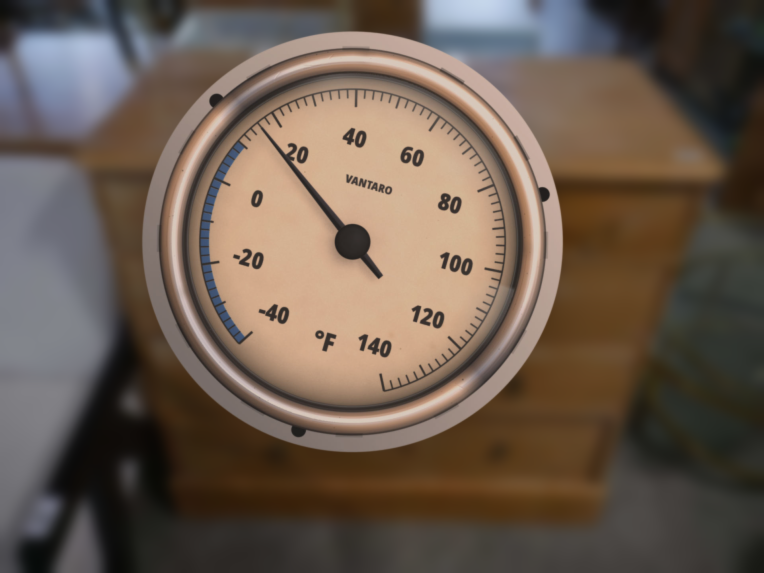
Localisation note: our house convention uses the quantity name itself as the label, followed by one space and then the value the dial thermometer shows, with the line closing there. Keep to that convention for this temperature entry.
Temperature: 16 °F
